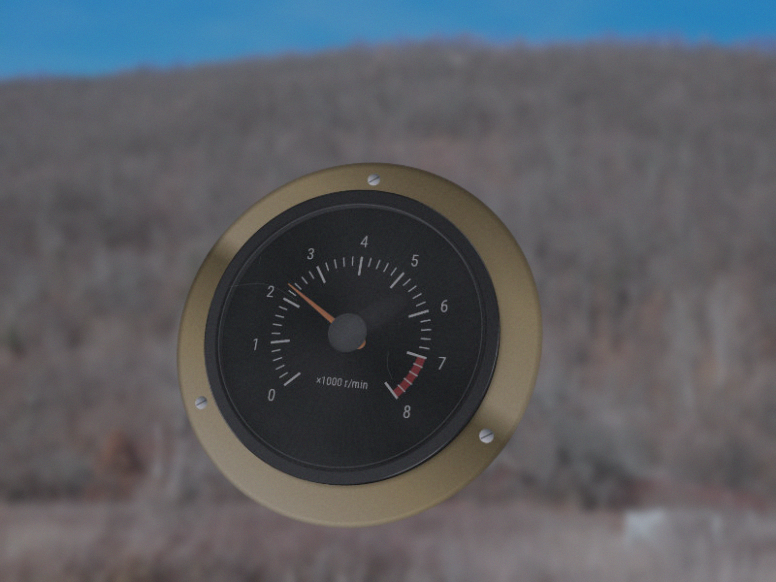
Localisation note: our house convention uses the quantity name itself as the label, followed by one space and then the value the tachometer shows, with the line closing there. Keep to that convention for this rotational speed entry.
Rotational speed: 2300 rpm
